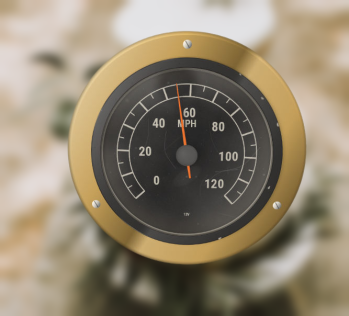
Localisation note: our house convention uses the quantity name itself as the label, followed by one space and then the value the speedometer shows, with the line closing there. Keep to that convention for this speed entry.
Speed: 55 mph
